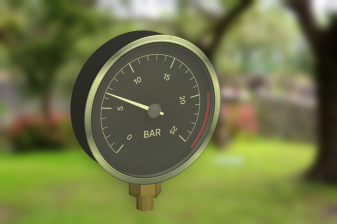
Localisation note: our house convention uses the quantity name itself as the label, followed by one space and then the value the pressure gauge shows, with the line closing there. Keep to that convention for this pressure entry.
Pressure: 6.5 bar
